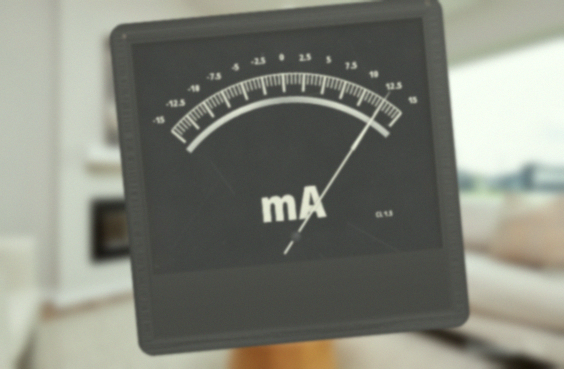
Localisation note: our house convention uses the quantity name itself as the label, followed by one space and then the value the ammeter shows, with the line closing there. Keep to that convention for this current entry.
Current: 12.5 mA
